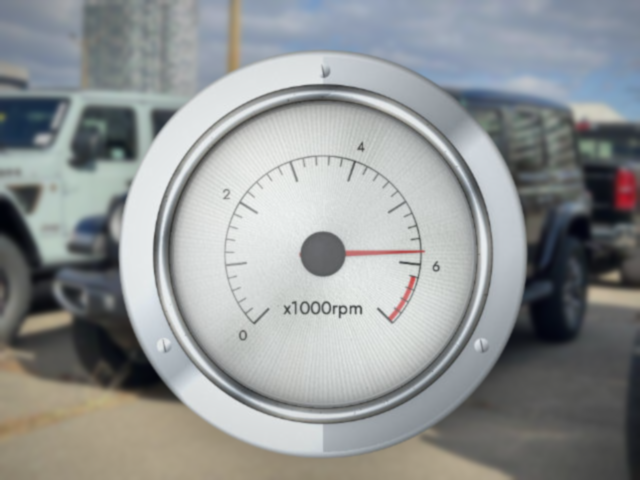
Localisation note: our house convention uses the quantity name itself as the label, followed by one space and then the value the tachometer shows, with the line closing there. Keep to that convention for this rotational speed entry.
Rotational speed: 5800 rpm
